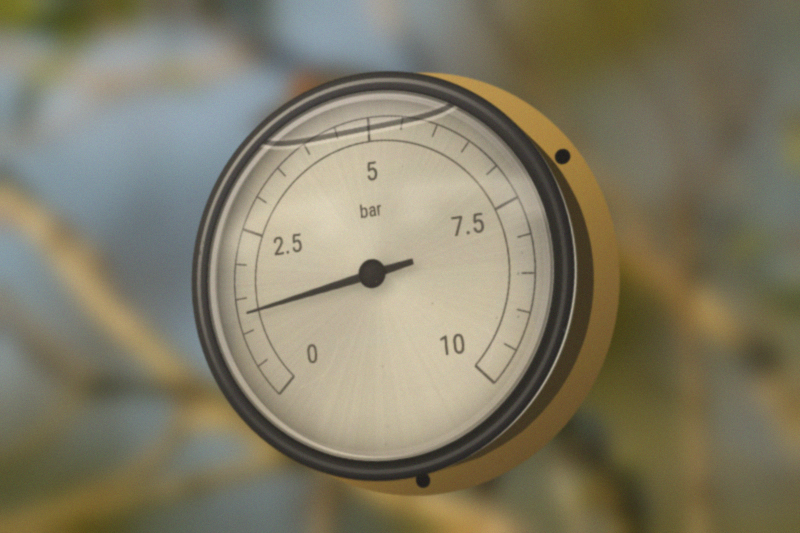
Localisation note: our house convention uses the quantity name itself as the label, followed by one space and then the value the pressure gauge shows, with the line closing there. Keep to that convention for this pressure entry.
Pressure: 1.25 bar
